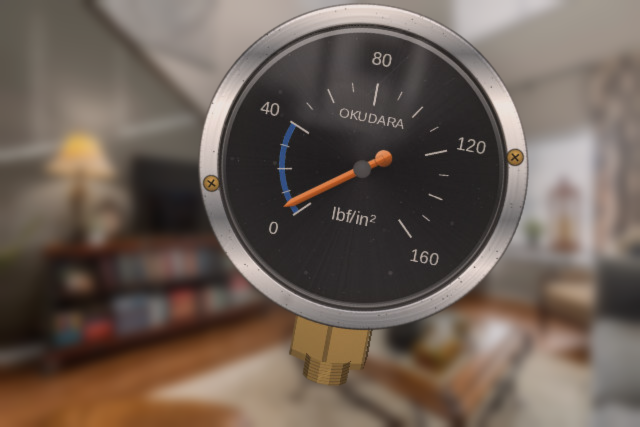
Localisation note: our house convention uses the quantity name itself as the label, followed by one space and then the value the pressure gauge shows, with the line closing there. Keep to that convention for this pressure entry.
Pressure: 5 psi
